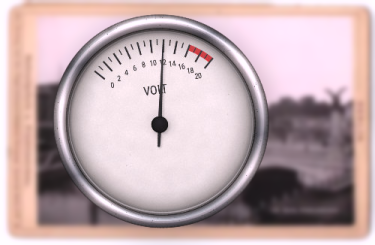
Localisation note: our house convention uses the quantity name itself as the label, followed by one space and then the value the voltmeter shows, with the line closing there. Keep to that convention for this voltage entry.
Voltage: 12 V
